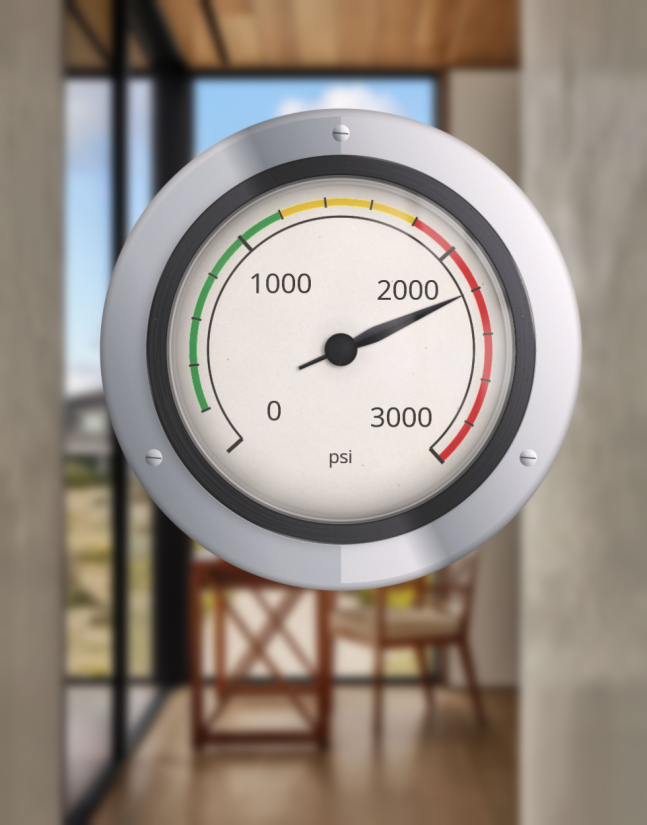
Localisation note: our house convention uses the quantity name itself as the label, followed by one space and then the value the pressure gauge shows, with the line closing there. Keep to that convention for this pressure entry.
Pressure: 2200 psi
